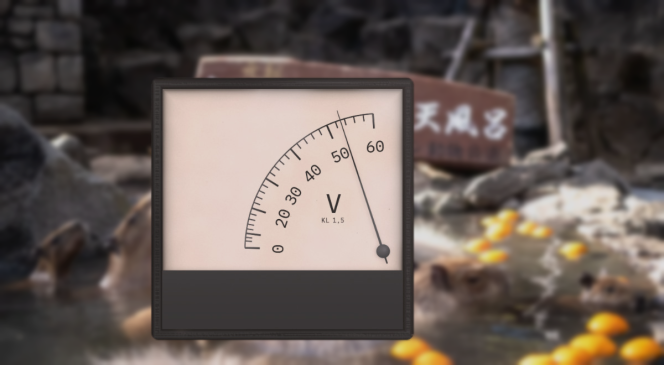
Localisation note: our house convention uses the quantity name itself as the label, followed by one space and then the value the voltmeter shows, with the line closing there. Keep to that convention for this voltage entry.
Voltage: 53 V
